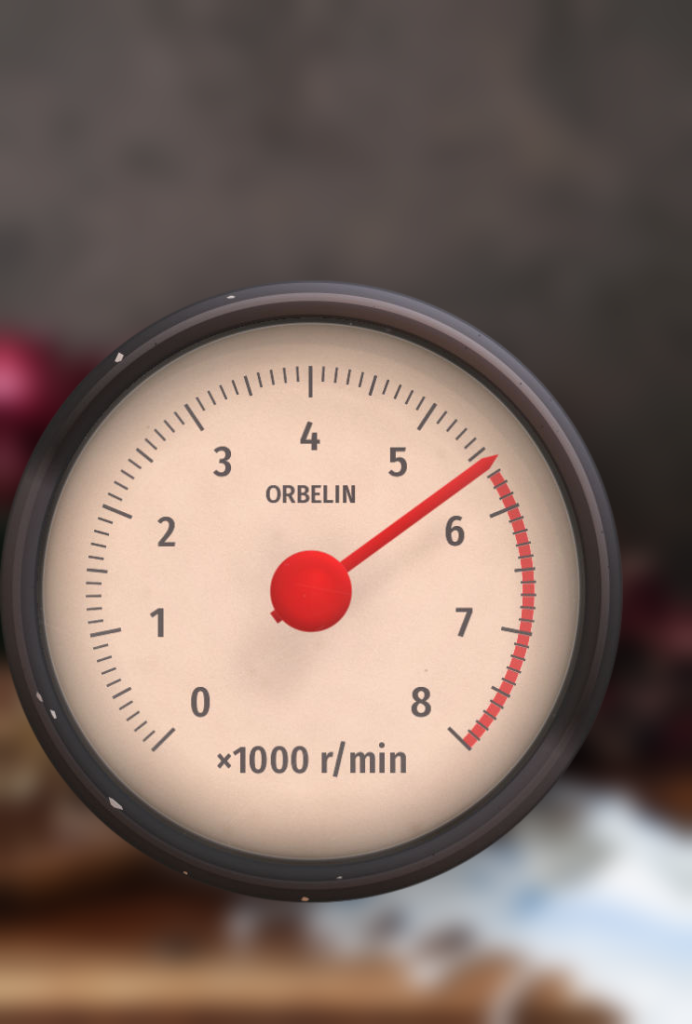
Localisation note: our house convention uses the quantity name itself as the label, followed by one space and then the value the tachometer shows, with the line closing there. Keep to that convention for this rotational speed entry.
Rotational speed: 5600 rpm
